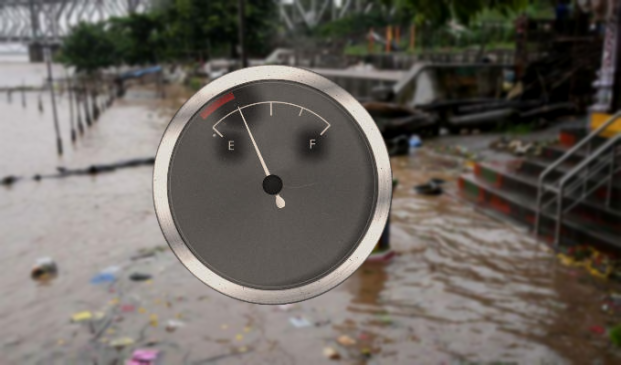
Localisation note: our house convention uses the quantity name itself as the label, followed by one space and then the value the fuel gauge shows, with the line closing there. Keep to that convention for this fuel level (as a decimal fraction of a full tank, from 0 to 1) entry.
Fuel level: 0.25
